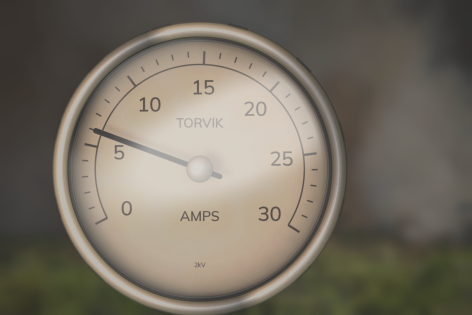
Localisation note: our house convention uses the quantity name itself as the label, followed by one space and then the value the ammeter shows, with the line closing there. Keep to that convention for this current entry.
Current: 6 A
